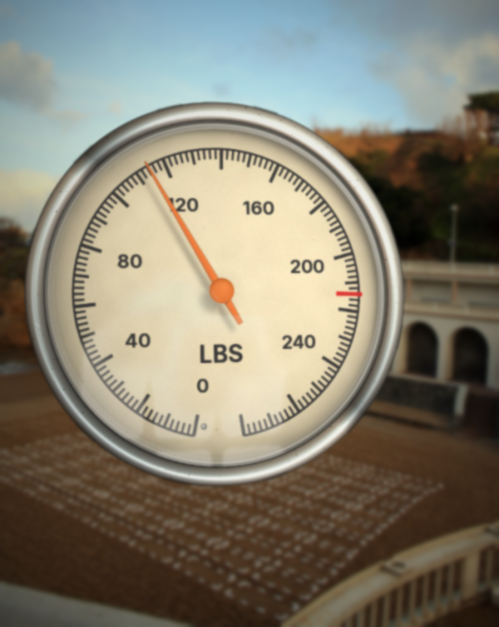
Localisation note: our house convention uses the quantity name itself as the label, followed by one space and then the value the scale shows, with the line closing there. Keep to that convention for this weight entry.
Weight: 114 lb
